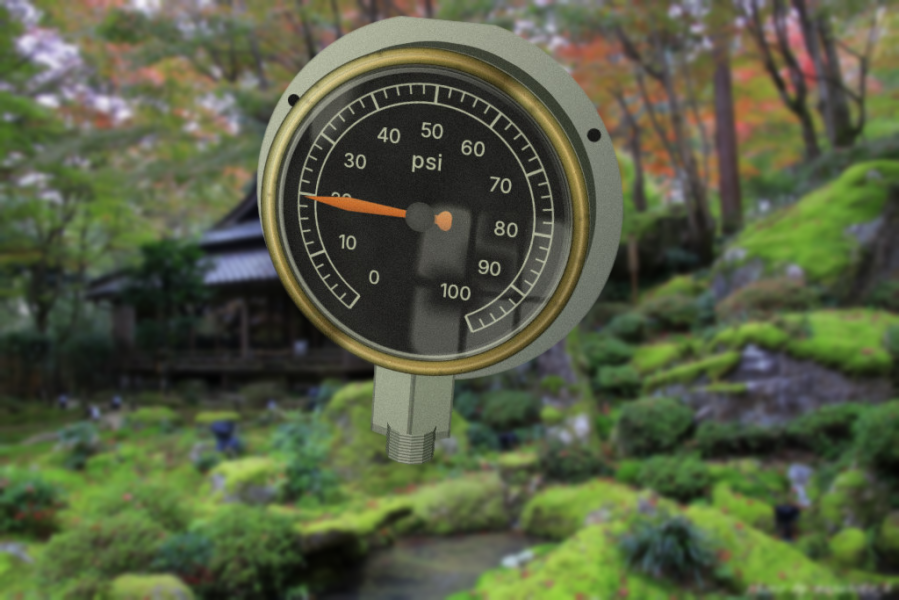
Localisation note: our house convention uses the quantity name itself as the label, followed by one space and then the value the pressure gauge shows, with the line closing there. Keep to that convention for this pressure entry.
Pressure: 20 psi
